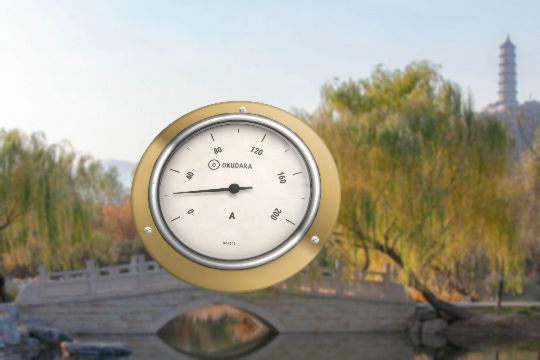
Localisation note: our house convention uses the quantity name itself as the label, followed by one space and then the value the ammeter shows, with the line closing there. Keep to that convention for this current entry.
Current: 20 A
